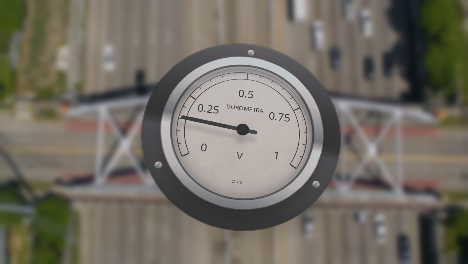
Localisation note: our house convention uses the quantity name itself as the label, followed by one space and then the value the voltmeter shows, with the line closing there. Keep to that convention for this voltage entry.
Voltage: 0.15 V
